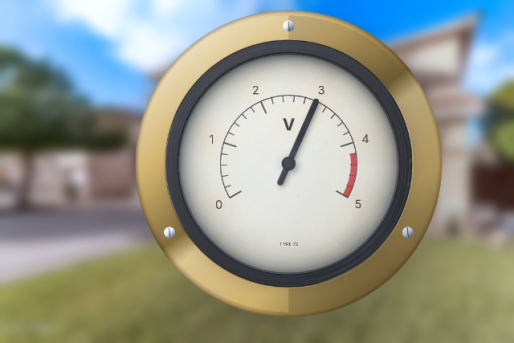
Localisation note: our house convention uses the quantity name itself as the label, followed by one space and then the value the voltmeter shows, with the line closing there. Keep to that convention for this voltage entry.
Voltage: 3 V
